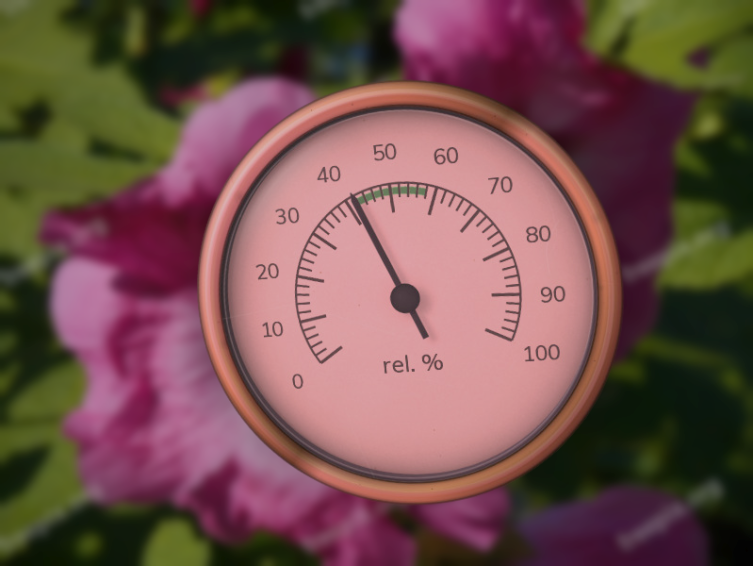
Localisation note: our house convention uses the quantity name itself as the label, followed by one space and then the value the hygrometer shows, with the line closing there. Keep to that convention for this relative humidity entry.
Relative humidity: 42 %
